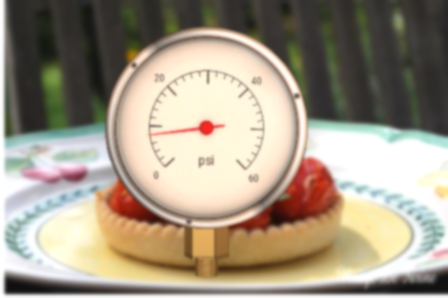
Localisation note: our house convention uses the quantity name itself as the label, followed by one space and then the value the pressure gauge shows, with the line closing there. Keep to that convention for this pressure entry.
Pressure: 8 psi
